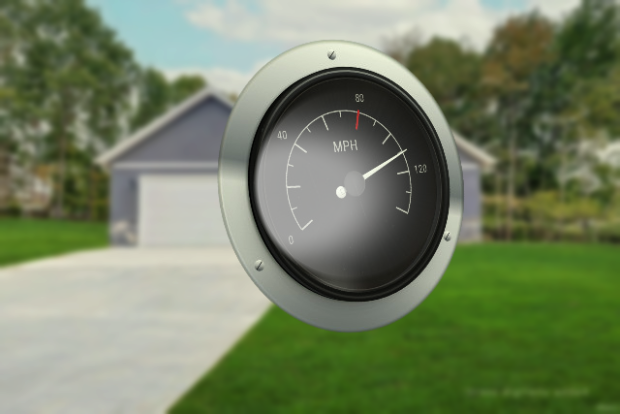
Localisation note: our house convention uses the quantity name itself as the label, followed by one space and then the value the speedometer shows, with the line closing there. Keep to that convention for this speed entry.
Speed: 110 mph
